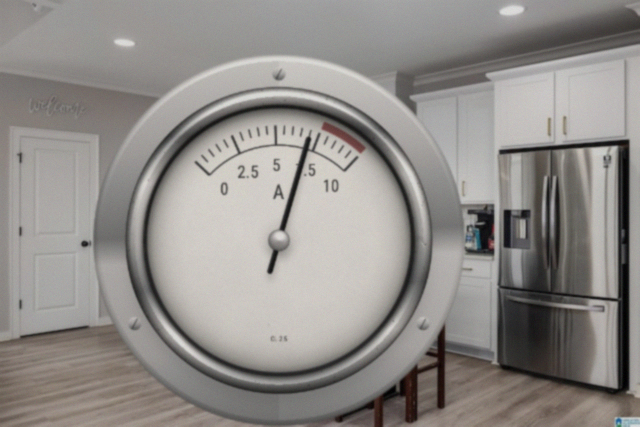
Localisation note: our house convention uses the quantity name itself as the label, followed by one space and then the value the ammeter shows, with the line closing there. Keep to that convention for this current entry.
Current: 7 A
